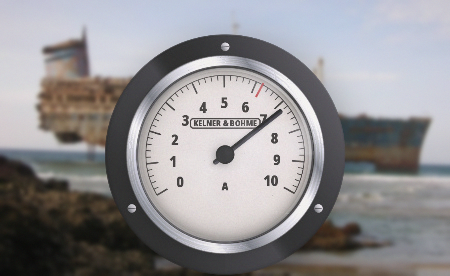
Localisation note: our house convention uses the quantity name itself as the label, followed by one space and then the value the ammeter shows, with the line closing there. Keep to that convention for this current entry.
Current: 7.2 A
